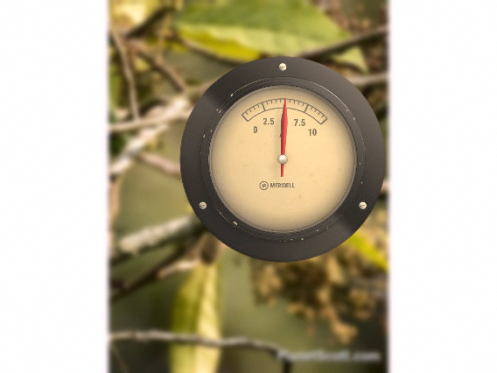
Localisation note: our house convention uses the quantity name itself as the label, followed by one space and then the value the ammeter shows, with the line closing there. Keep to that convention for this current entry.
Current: 5 A
